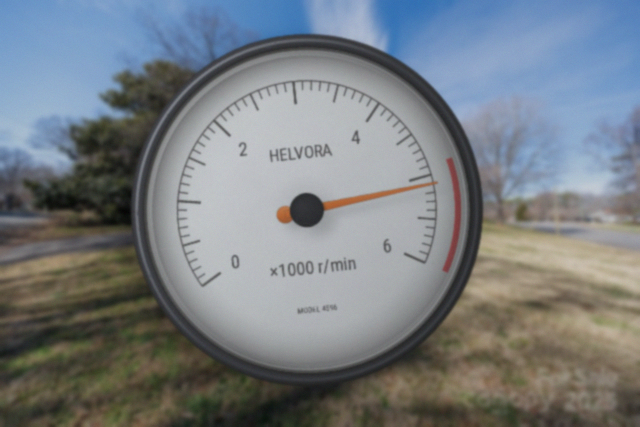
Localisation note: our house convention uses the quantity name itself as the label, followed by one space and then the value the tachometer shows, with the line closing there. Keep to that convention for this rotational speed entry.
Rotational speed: 5100 rpm
